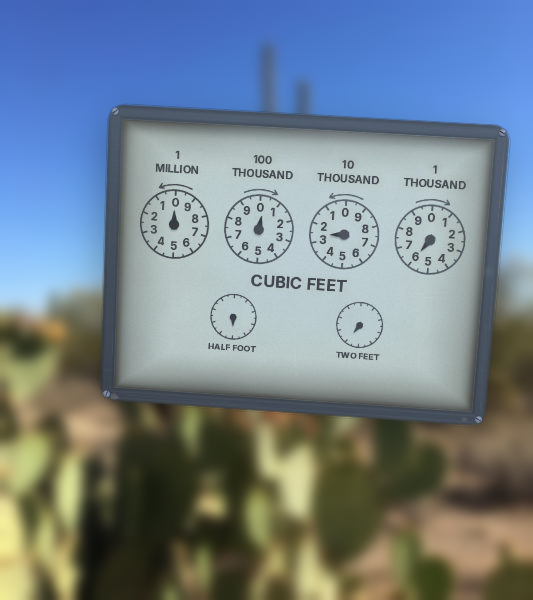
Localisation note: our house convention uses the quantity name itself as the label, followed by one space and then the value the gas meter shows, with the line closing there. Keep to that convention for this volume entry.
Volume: 2600 ft³
